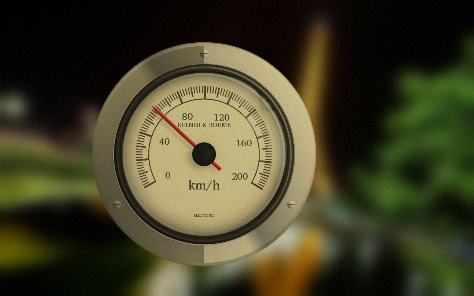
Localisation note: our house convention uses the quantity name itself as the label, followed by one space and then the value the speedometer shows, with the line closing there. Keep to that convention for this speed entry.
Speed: 60 km/h
